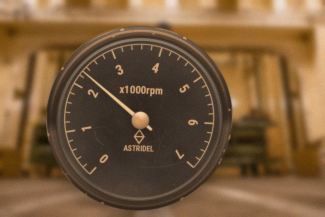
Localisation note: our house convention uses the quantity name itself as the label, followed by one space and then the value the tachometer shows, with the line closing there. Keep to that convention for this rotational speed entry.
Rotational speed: 2300 rpm
